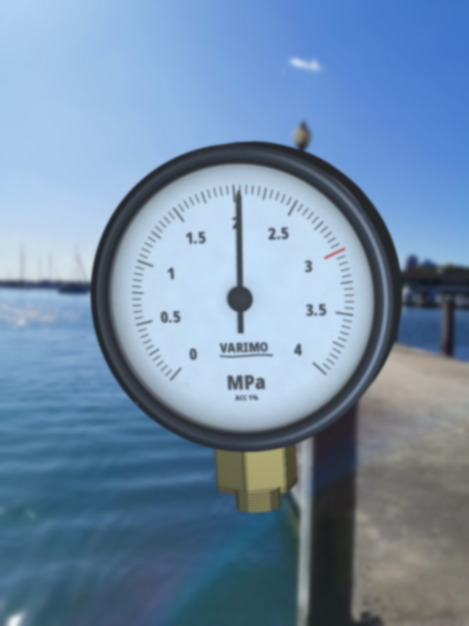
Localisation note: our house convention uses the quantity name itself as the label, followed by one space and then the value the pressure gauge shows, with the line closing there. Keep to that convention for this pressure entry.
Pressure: 2.05 MPa
